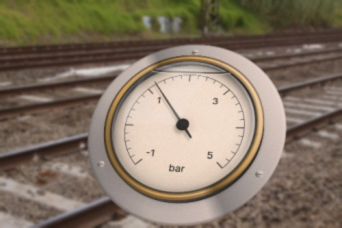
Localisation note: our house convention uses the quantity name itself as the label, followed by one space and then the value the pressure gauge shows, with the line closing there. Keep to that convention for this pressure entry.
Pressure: 1.2 bar
